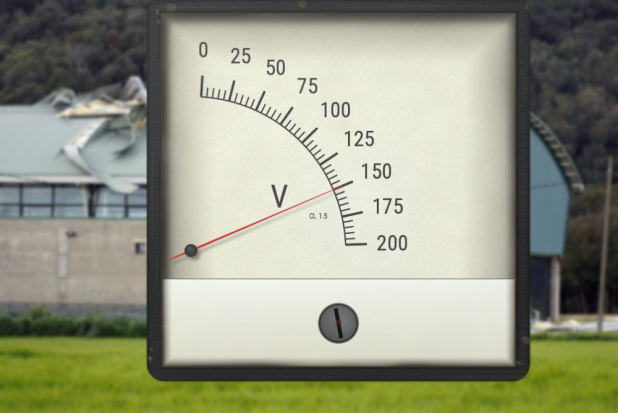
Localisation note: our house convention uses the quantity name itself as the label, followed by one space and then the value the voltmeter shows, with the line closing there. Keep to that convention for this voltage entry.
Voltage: 150 V
